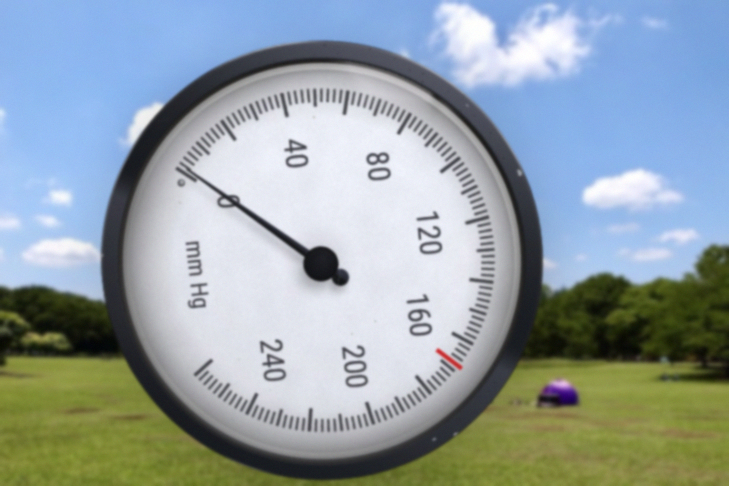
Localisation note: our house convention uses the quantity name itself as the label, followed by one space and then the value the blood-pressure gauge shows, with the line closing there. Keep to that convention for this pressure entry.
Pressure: 2 mmHg
